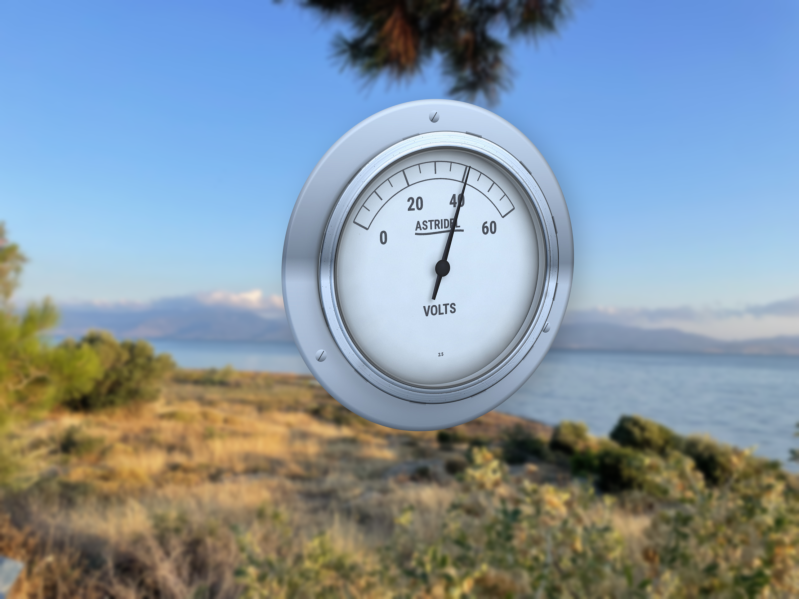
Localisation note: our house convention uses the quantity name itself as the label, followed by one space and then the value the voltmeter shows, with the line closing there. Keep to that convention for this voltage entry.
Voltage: 40 V
